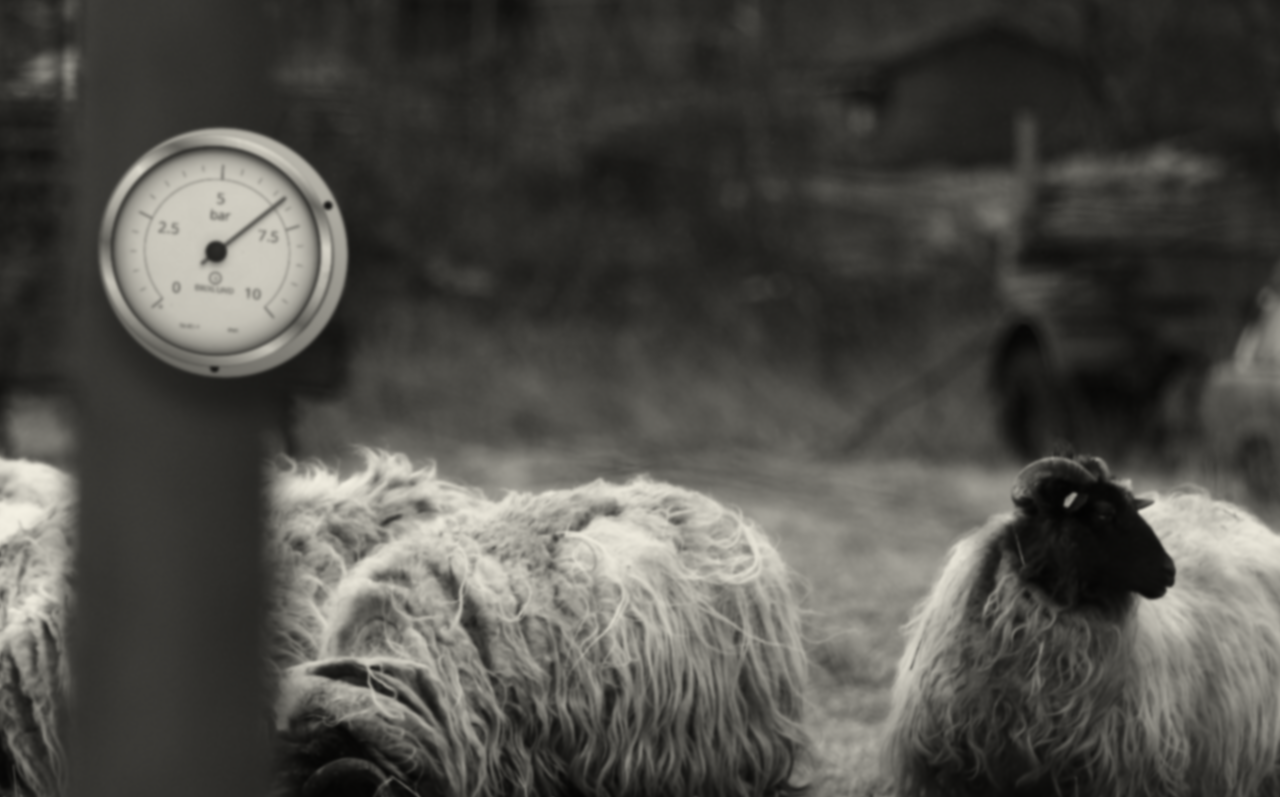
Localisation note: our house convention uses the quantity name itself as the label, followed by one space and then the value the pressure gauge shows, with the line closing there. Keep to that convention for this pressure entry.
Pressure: 6.75 bar
